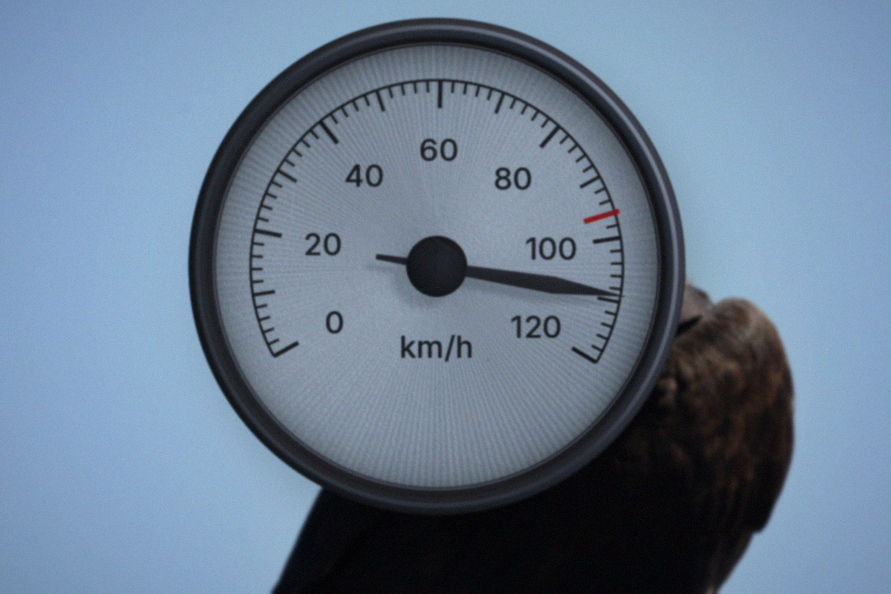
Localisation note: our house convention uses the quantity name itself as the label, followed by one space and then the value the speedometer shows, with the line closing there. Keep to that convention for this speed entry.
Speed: 109 km/h
